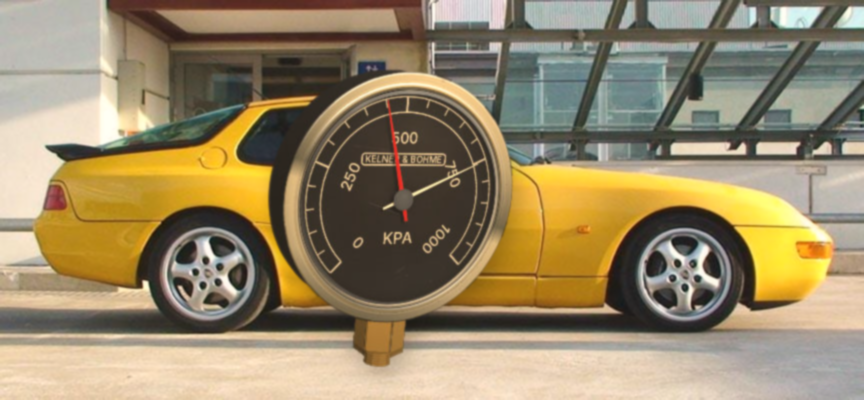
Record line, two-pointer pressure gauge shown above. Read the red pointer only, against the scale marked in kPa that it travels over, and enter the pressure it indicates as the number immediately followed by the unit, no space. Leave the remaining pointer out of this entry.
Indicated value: 450kPa
